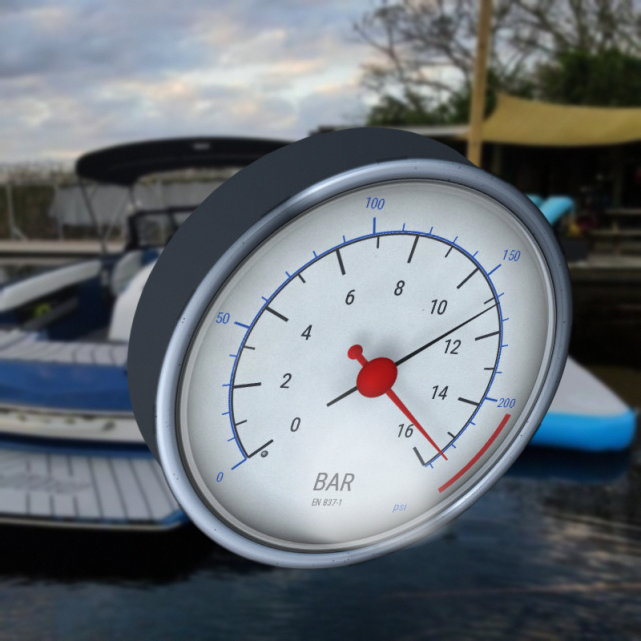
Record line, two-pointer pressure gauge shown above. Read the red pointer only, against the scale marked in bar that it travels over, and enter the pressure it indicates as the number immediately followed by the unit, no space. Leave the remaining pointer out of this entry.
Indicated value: 15.5bar
